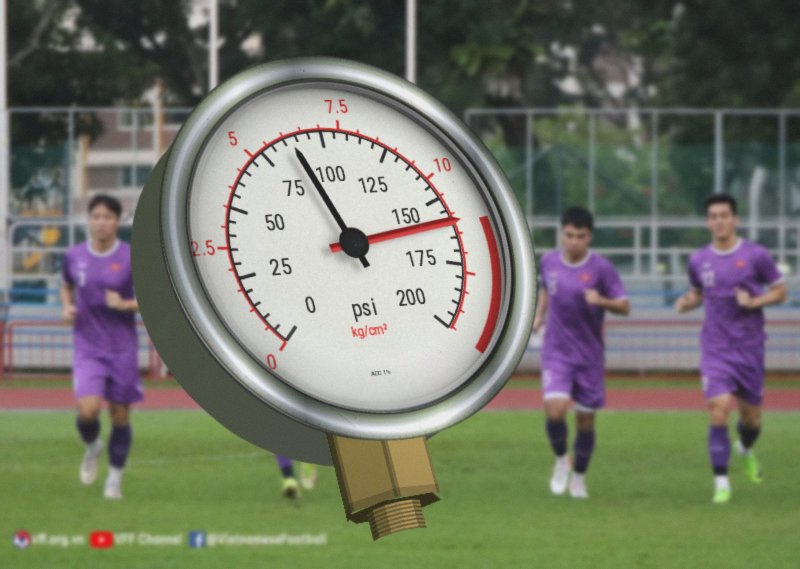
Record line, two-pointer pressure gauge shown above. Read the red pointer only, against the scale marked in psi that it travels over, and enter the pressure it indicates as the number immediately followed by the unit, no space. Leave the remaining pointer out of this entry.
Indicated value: 160psi
